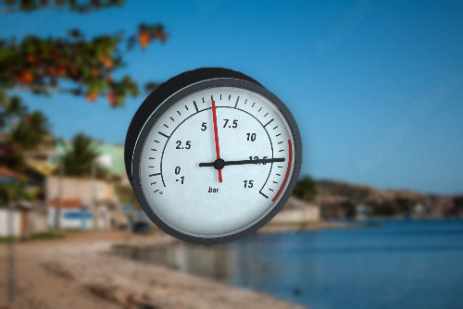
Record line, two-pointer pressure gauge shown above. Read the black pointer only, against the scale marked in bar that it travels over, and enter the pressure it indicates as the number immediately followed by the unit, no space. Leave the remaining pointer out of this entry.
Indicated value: 12.5bar
